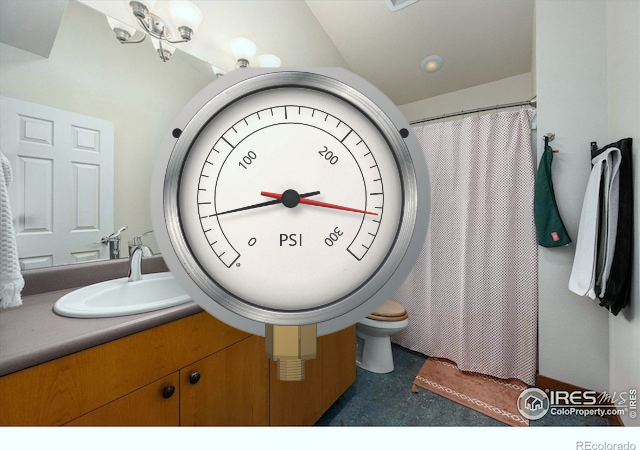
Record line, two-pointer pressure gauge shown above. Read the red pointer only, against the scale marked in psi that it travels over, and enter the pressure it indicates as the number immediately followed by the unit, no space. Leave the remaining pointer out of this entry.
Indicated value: 265psi
